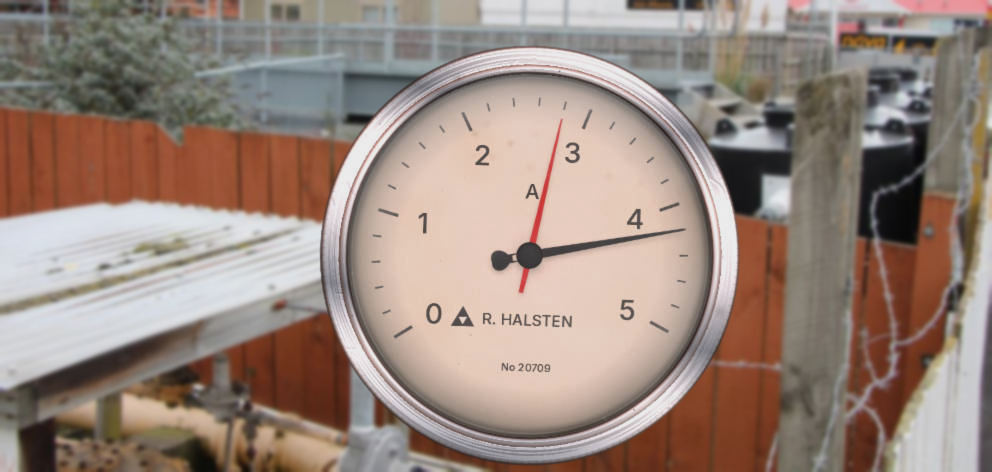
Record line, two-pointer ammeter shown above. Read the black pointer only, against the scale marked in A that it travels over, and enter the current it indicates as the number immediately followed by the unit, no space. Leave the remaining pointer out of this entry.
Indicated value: 4.2A
